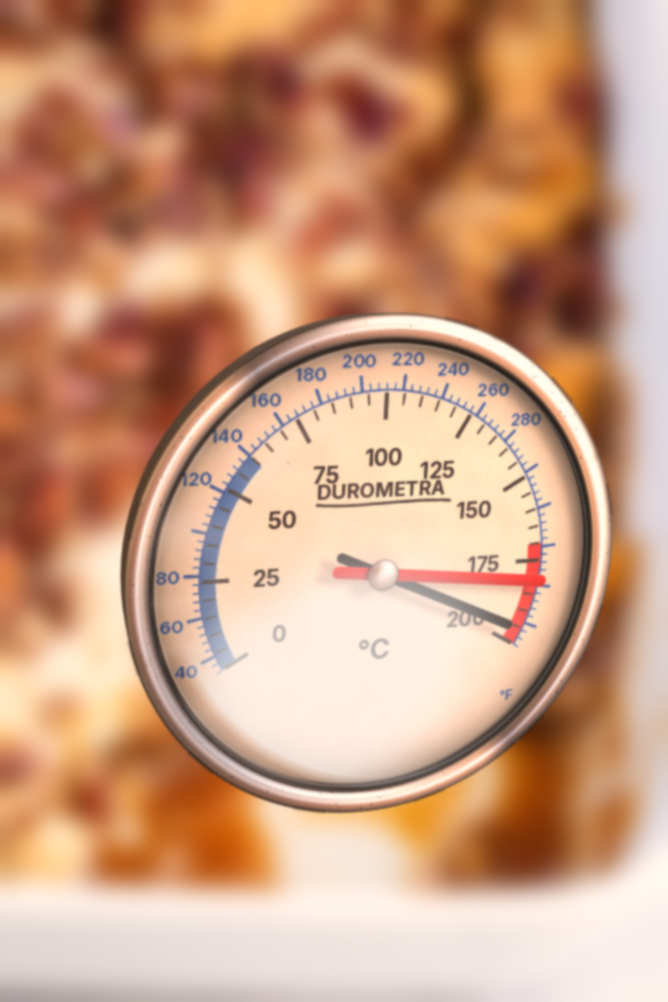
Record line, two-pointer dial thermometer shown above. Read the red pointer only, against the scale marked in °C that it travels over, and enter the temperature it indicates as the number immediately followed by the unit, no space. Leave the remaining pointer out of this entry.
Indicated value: 180°C
